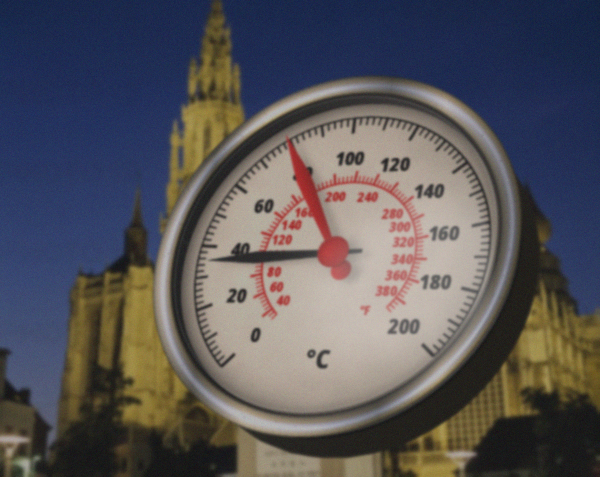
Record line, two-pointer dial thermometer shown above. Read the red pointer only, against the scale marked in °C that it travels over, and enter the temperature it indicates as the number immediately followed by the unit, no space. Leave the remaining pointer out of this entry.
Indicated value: 80°C
